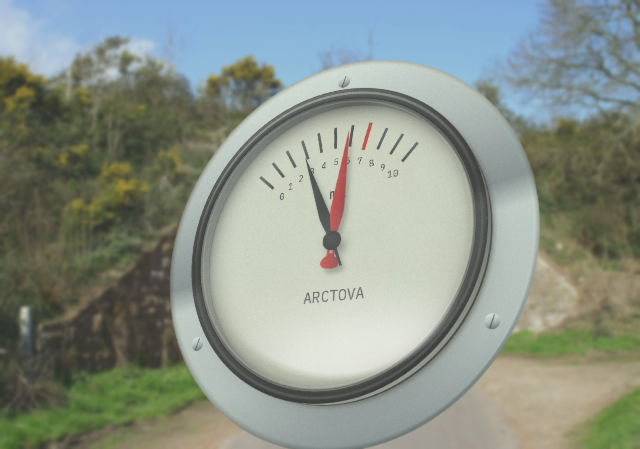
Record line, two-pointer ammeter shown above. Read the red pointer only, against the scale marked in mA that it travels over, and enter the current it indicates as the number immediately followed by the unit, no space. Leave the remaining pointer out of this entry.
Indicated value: 6mA
